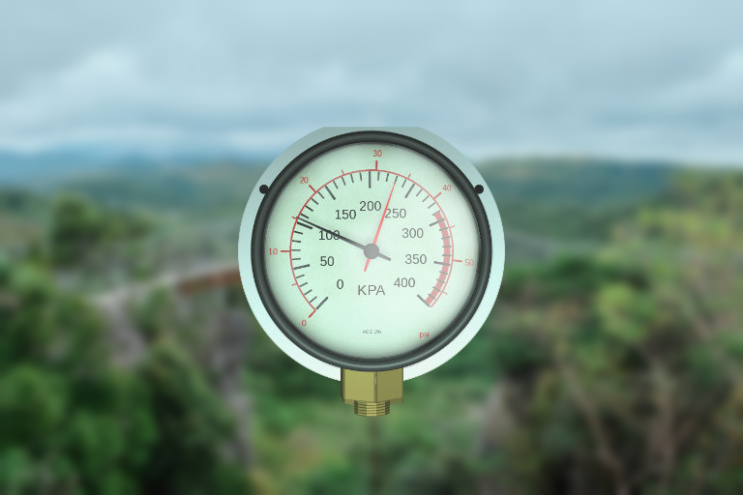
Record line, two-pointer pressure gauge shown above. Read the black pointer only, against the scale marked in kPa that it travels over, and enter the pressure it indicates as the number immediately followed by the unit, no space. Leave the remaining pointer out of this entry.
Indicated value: 105kPa
